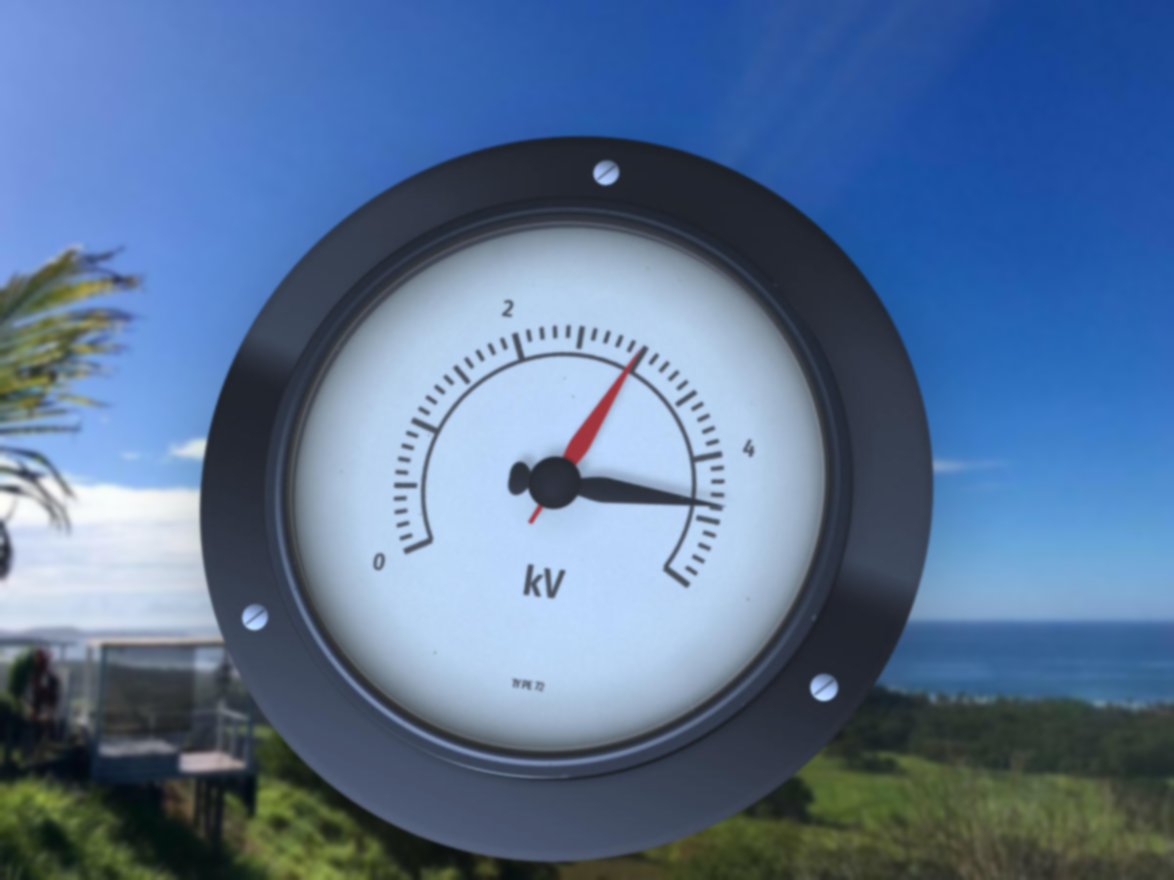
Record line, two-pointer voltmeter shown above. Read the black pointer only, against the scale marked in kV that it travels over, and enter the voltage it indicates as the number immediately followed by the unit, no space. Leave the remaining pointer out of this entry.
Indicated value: 4.4kV
